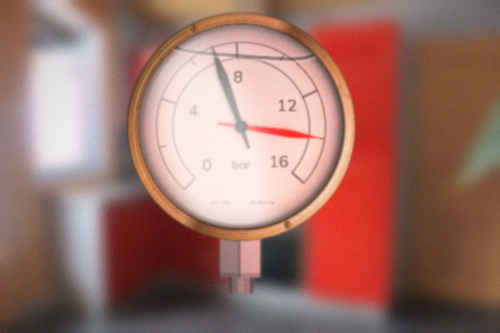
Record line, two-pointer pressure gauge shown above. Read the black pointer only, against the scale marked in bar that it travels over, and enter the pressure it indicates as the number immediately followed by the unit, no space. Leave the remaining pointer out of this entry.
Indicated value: 7bar
